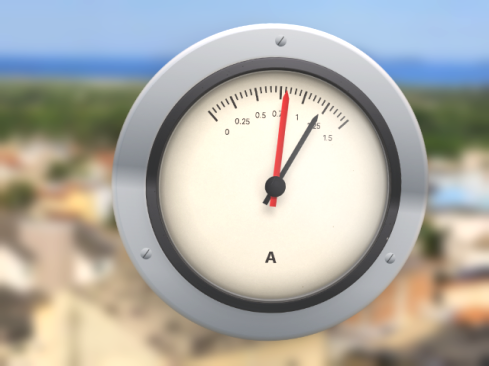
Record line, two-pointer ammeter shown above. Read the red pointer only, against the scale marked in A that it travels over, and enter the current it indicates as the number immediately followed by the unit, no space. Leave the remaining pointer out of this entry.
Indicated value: 0.8A
